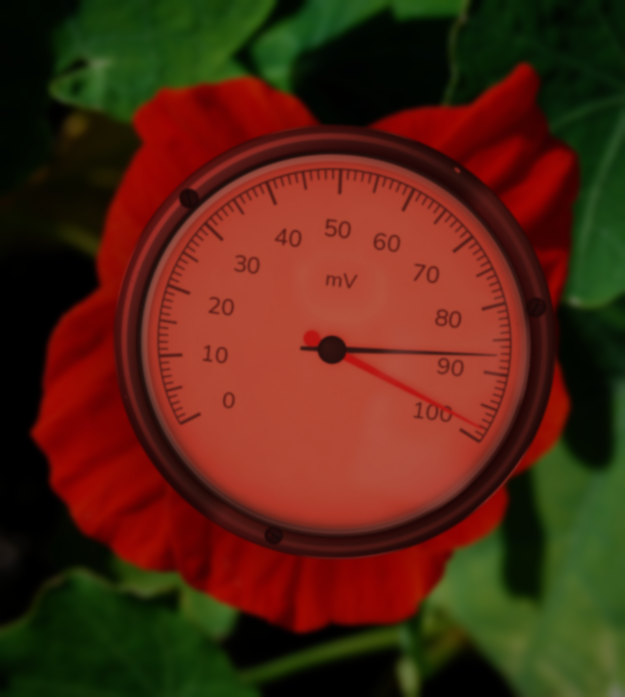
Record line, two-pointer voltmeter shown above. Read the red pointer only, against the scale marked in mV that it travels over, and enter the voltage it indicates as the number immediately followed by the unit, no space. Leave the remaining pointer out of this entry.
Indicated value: 98mV
